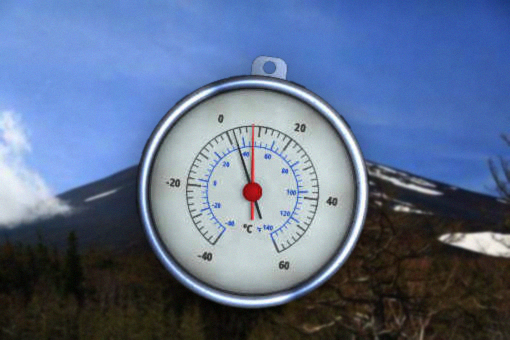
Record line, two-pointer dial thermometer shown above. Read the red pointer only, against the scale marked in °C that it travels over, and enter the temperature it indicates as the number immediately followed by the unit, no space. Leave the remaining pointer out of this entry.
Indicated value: 8°C
